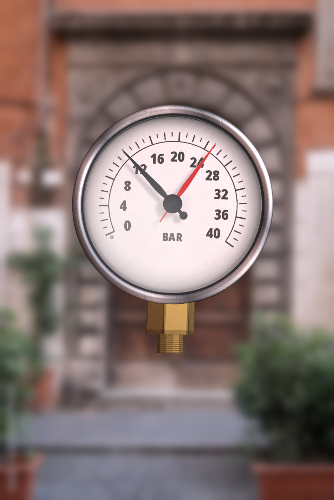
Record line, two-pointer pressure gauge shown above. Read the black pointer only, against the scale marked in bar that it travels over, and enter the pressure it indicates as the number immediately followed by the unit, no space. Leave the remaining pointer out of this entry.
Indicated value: 12bar
